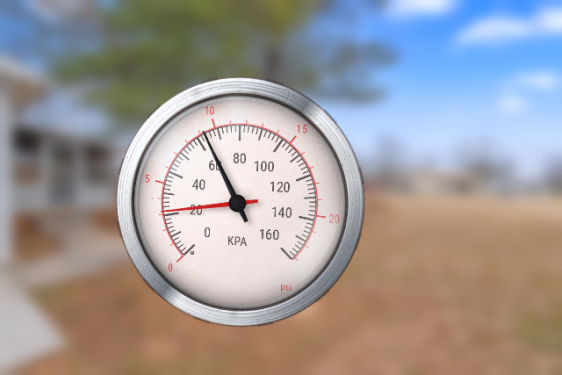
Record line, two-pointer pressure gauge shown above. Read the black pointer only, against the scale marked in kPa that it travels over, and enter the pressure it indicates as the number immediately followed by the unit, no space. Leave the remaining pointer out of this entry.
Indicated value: 64kPa
